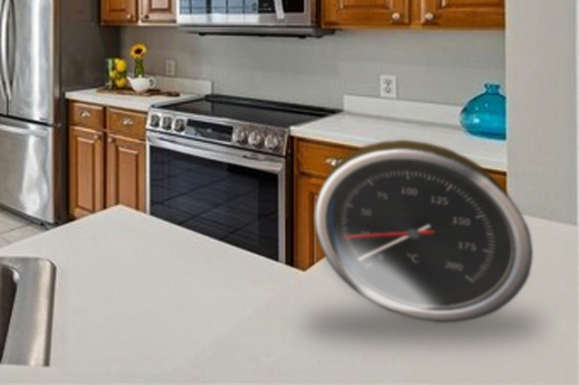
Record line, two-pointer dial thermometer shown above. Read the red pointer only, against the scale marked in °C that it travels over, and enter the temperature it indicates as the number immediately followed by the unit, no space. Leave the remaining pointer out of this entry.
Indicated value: 25°C
